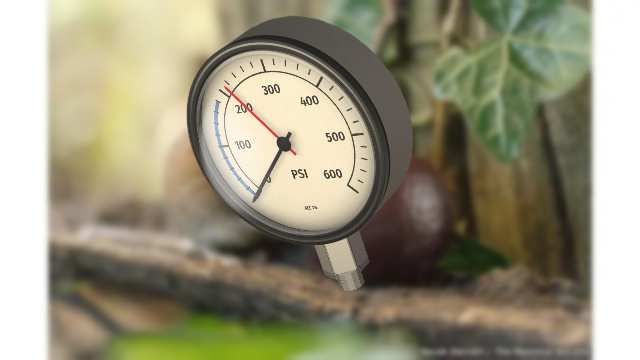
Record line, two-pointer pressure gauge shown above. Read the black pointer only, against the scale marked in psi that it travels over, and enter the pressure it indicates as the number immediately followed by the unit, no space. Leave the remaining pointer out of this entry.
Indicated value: 0psi
